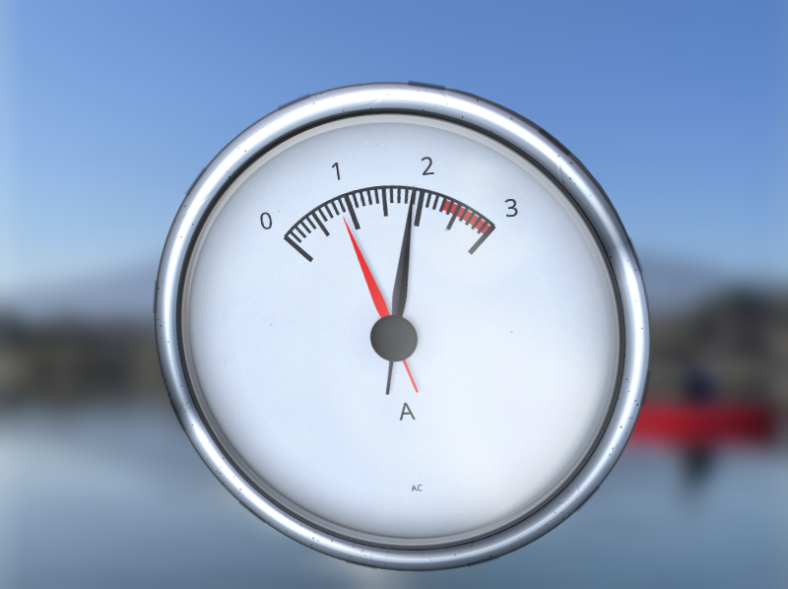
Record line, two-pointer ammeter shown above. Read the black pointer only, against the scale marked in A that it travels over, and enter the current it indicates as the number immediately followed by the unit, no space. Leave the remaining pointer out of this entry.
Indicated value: 1.9A
